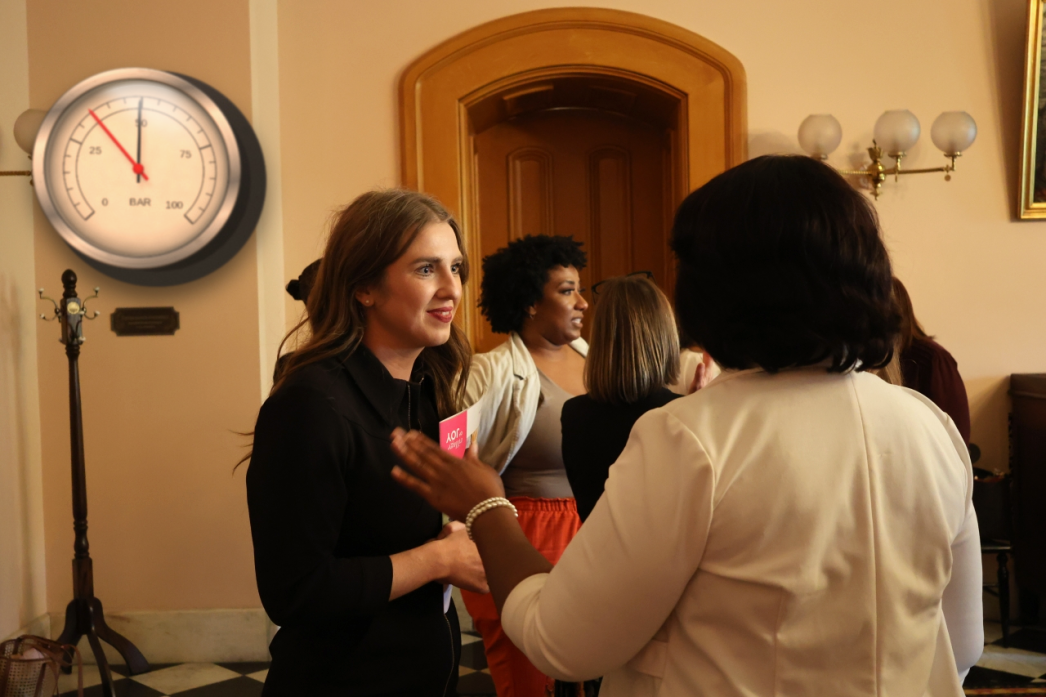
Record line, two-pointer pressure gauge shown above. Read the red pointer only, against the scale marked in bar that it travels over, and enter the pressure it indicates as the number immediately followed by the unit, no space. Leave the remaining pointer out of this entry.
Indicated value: 35bar
